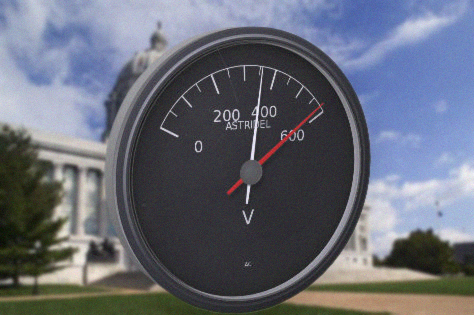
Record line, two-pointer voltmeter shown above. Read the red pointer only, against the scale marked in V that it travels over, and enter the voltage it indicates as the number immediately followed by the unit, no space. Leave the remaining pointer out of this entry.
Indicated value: 575V
